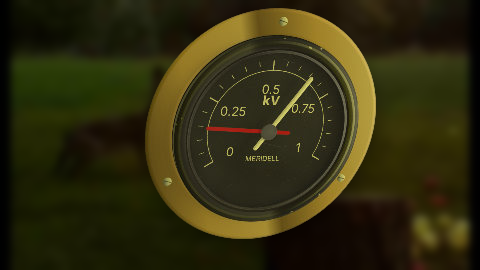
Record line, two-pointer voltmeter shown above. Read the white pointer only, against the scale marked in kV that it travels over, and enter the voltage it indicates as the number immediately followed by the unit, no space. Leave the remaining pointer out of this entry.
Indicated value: 0.65kV
